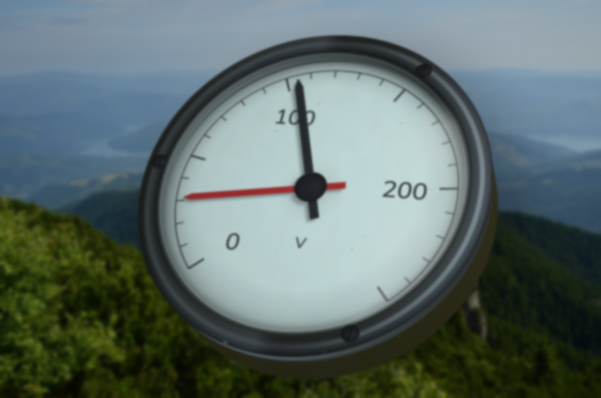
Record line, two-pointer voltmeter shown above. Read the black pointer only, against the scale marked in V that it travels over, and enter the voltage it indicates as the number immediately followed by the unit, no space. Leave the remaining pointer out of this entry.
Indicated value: 105V
